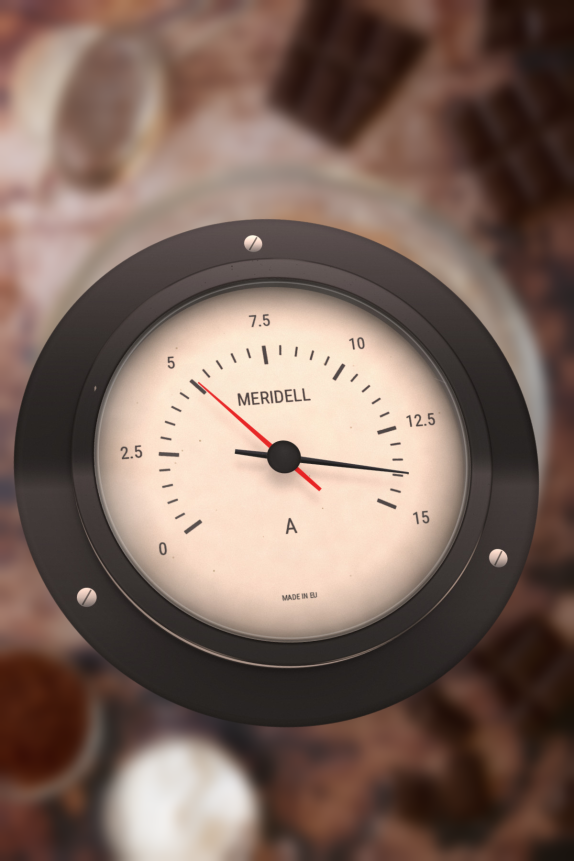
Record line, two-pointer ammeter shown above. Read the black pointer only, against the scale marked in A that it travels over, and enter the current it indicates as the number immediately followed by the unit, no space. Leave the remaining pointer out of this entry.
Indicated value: 14A
